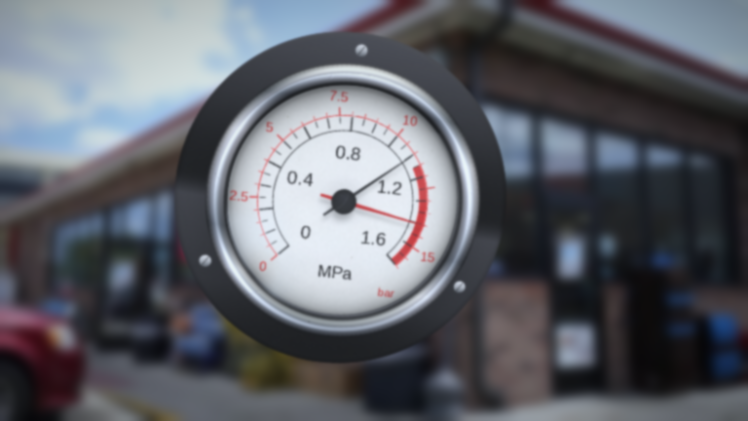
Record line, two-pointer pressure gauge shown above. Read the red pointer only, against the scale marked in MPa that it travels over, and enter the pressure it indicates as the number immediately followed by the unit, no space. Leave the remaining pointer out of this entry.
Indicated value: 1.4MPa
